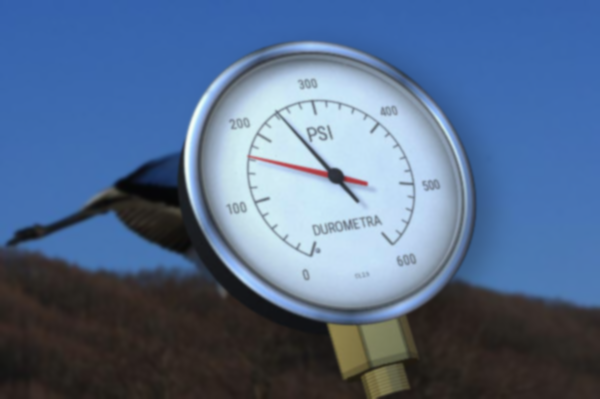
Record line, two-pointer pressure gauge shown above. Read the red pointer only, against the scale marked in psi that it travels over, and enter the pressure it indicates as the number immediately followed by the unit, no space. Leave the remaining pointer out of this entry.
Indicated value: 160psi
